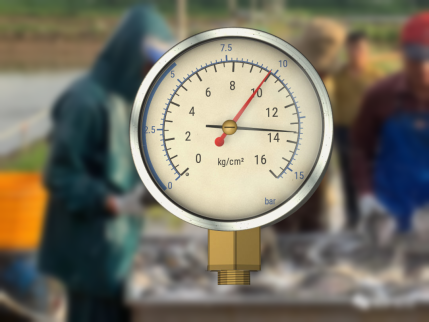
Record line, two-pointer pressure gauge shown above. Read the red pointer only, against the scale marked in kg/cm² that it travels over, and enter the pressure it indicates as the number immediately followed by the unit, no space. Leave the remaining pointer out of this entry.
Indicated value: 10kg/cm²
